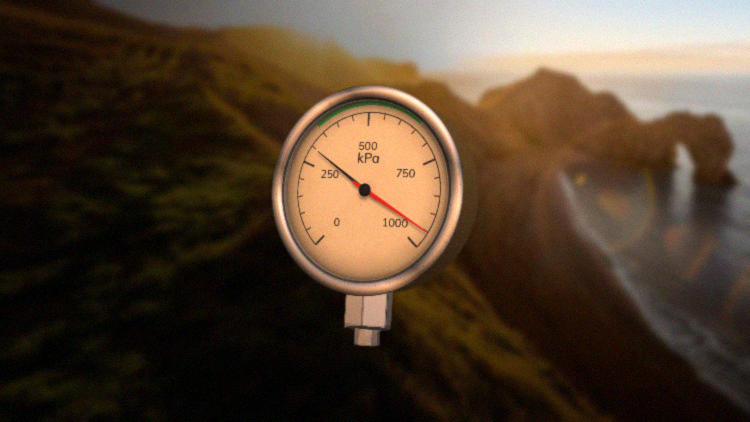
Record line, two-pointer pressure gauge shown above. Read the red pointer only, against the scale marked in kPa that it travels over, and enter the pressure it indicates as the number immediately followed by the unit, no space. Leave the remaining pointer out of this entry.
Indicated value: 950kPa
